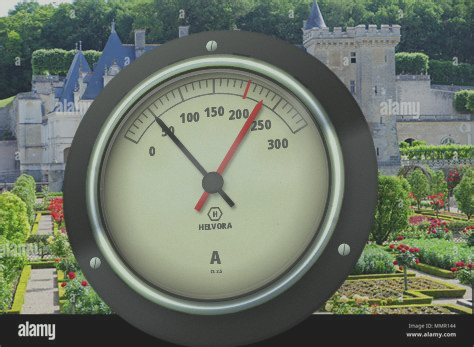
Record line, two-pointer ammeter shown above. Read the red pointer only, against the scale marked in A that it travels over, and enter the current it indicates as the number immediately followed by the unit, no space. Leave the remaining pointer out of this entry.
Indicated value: 230A
